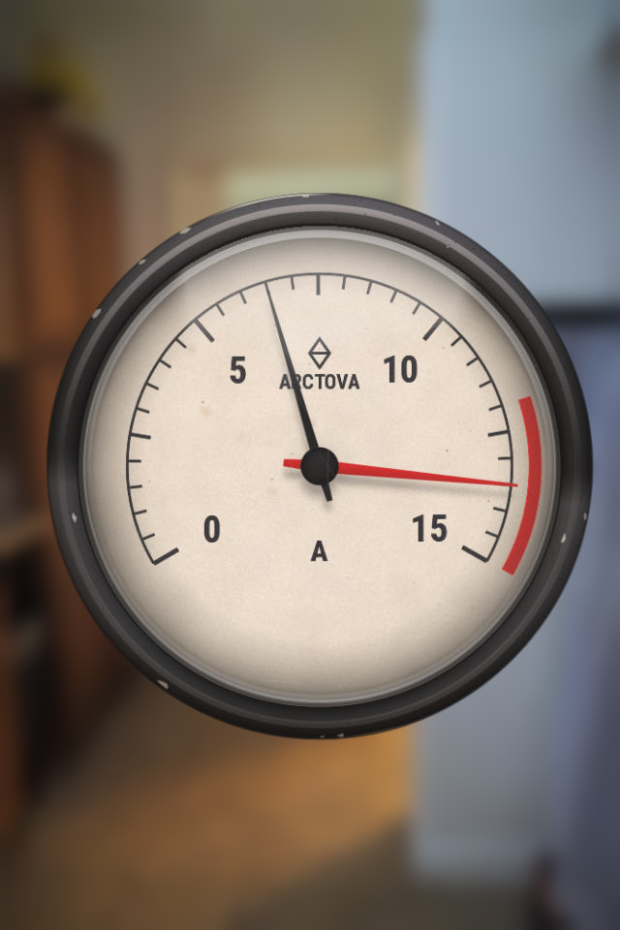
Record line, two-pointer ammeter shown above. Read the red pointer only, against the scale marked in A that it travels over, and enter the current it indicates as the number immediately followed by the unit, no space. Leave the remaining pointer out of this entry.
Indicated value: 13.5A
